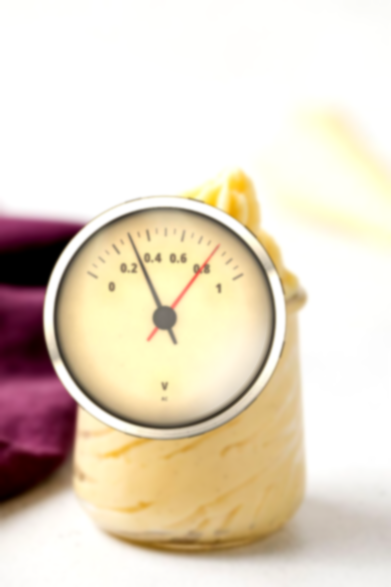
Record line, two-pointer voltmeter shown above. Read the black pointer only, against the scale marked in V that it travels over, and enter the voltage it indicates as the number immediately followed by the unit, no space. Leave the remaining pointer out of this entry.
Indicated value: 0.3V
